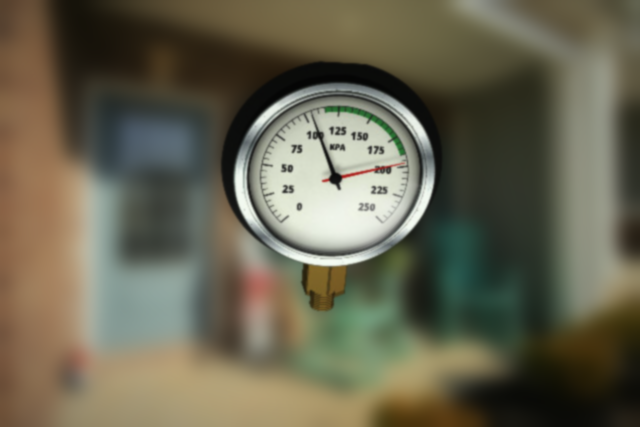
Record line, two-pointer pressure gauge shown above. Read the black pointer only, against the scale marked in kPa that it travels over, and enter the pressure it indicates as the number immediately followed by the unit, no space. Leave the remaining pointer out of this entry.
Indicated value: 105kPa
